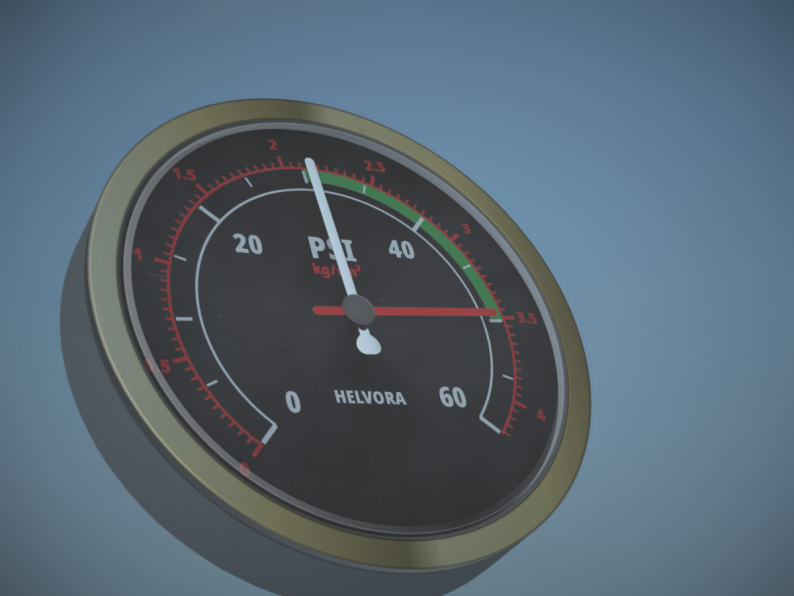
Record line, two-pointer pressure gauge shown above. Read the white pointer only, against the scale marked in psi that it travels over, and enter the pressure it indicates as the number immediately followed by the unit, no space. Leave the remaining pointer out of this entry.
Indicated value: 30psi
